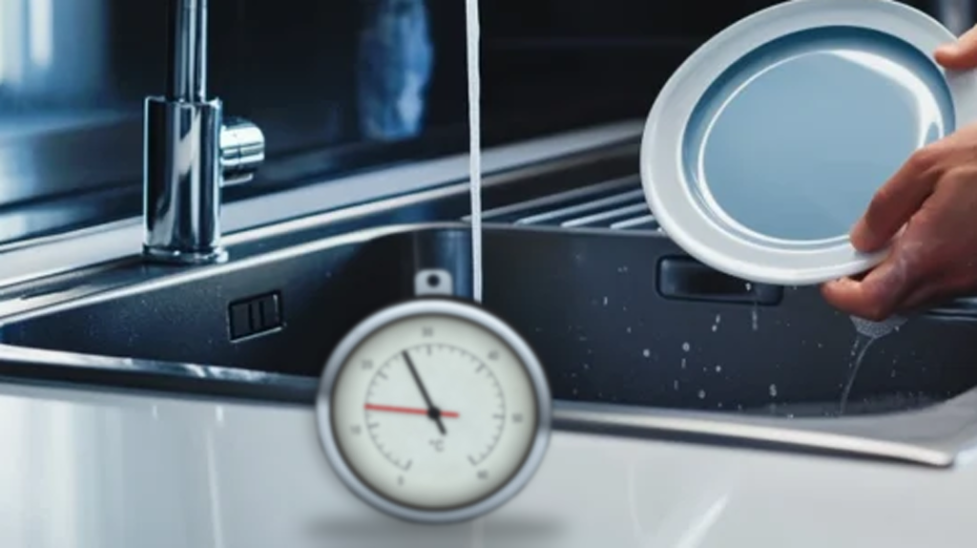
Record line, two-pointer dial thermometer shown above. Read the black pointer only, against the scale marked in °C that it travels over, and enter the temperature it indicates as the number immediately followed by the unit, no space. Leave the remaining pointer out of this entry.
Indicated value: 26°C
